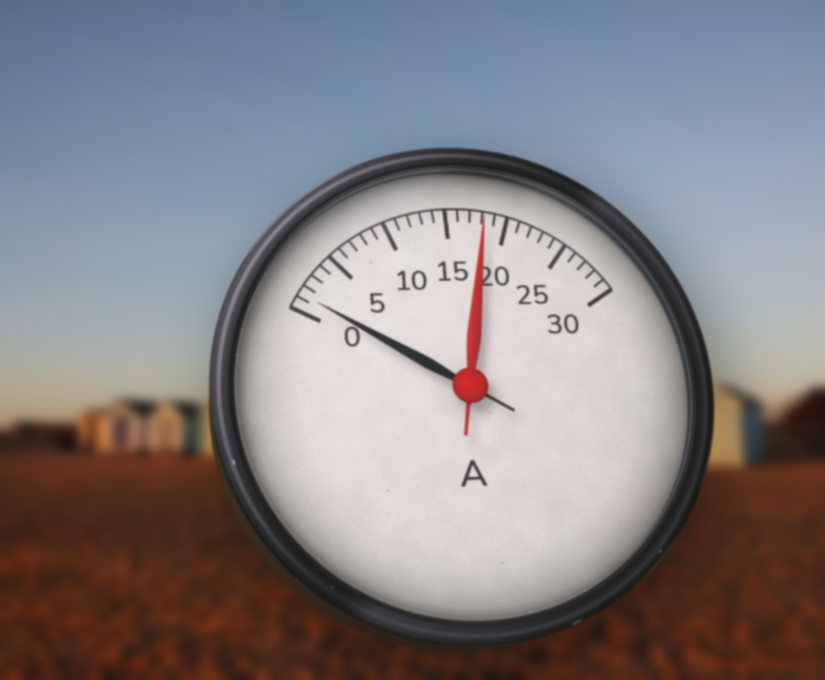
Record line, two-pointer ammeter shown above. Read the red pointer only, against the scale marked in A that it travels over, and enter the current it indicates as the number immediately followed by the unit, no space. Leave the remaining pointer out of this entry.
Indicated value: 18A
